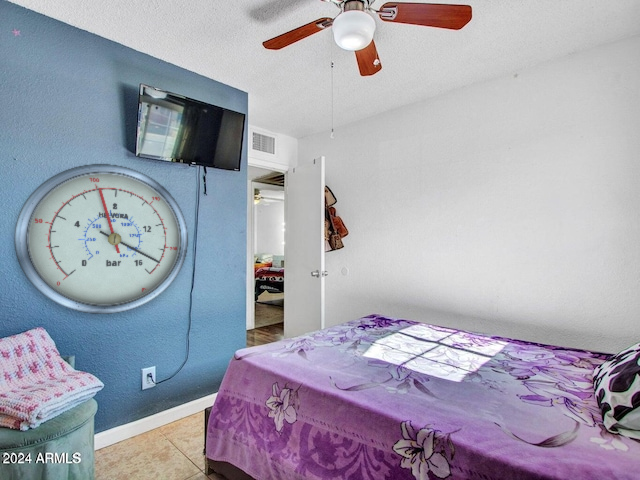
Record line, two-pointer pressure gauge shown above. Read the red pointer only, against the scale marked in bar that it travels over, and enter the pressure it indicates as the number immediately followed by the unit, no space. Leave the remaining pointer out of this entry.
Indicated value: 7bar
